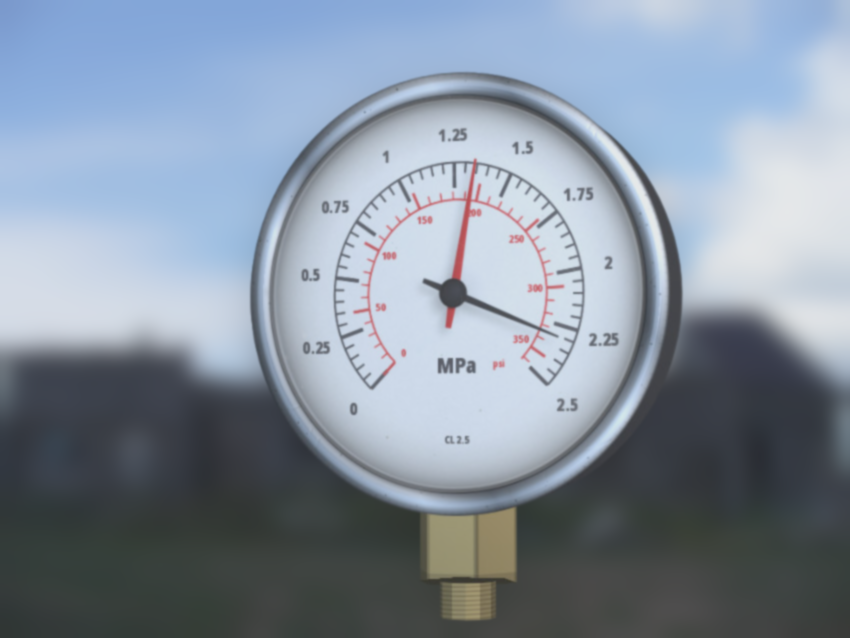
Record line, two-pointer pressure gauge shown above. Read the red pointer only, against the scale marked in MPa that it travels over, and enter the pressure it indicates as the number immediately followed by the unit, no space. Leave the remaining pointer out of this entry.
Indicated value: 1.35MPa
